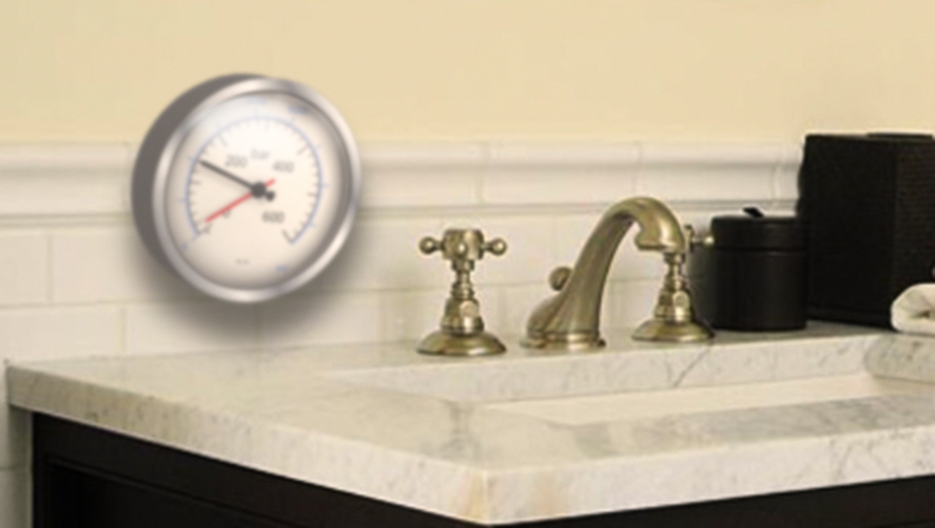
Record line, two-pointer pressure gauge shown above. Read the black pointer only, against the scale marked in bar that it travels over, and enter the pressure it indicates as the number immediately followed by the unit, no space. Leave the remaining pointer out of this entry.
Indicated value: 140bar
